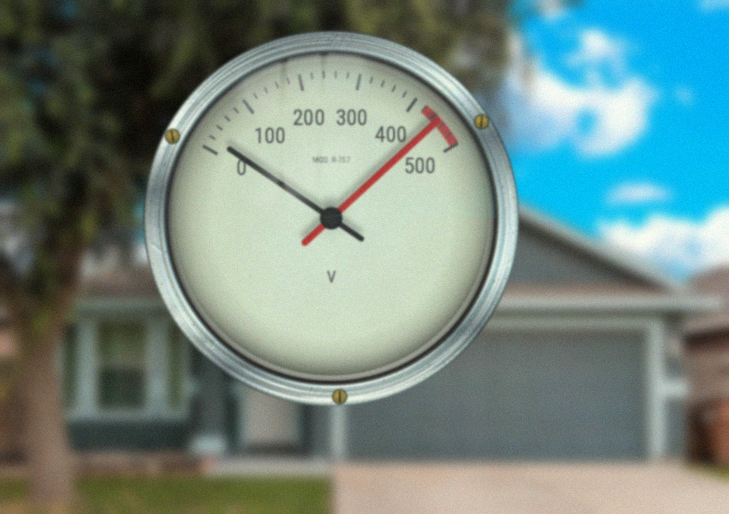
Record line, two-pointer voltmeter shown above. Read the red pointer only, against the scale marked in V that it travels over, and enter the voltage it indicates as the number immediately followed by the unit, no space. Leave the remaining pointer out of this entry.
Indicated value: 450V
